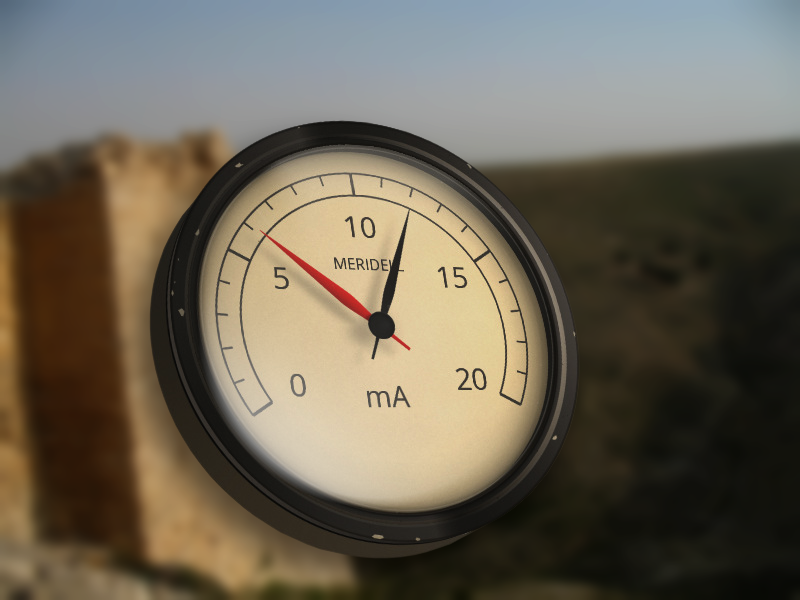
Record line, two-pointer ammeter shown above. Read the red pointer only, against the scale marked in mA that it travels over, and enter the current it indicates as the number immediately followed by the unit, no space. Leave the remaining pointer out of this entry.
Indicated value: 6mA
